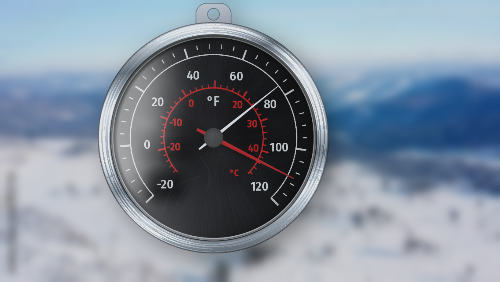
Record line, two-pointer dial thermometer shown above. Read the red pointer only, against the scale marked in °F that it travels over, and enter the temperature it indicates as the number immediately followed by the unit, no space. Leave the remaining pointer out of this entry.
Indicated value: 110°F
